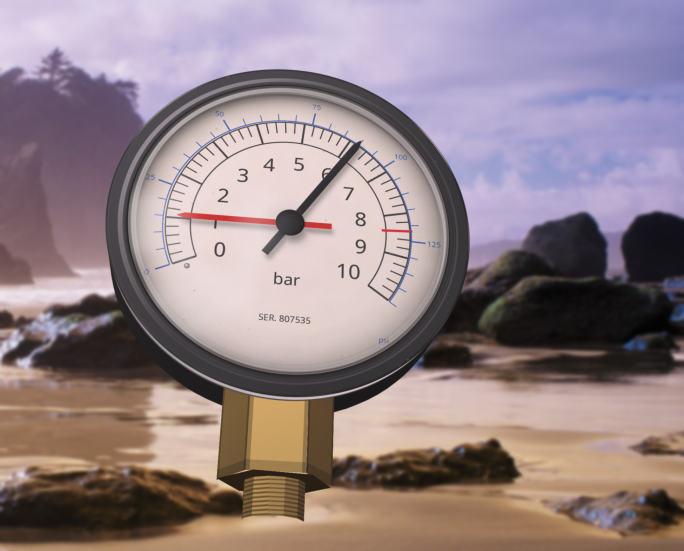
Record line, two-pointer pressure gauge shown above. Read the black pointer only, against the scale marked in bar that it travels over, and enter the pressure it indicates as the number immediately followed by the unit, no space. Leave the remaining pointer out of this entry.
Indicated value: 6.2bar
